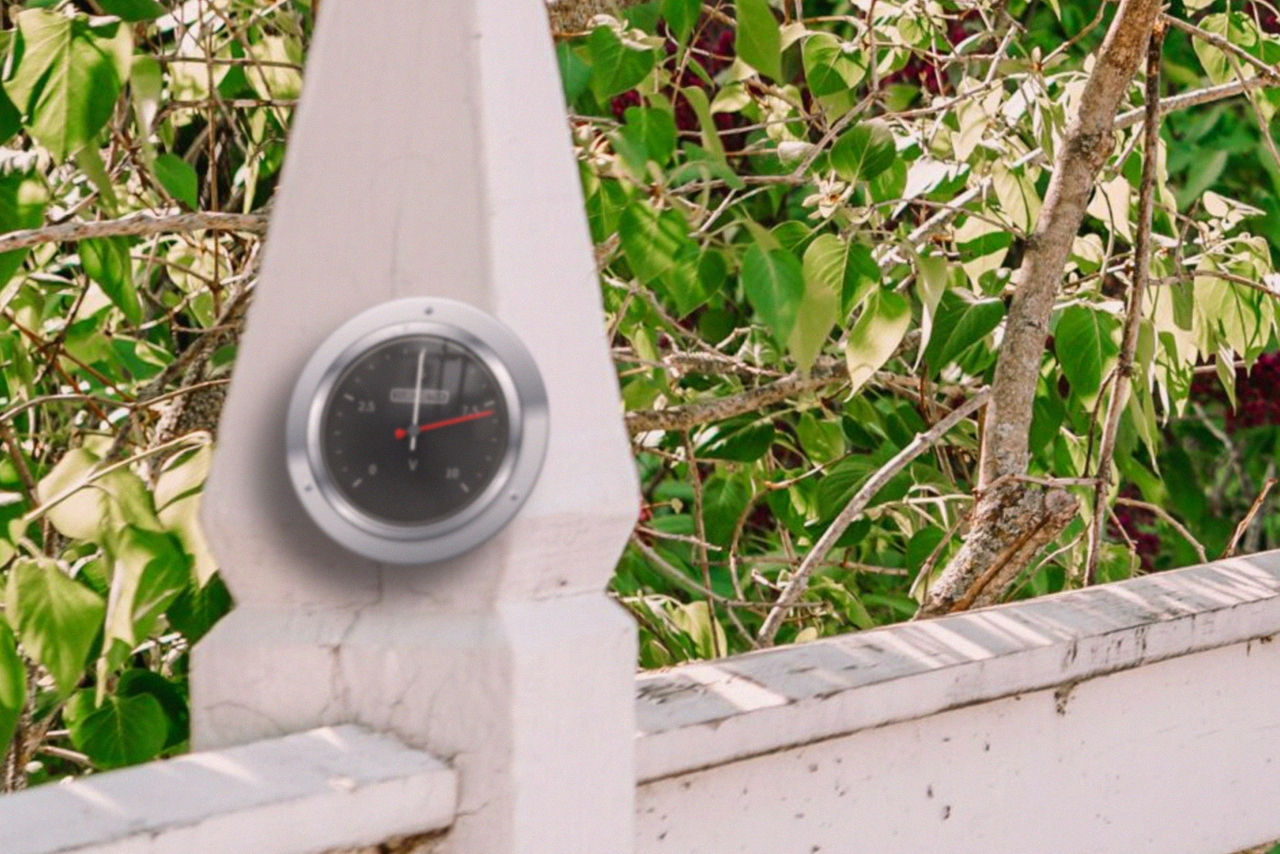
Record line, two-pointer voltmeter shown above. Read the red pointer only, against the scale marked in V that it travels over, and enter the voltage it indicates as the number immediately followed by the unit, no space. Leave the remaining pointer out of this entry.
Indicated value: 7.75V
